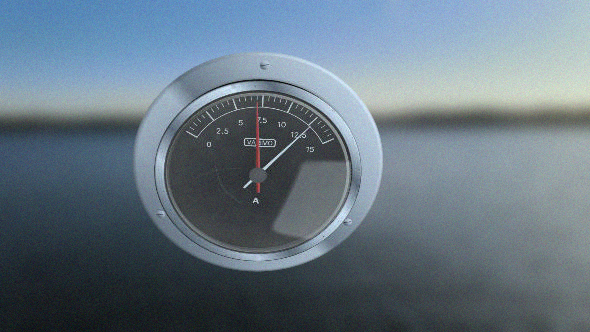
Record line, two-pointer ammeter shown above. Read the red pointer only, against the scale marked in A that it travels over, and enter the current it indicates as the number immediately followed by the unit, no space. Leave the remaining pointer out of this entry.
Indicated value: 7A
